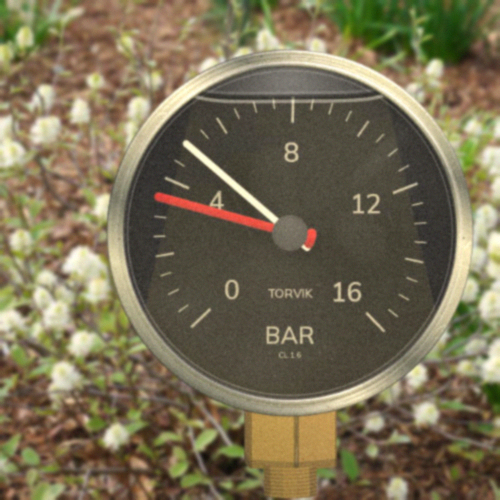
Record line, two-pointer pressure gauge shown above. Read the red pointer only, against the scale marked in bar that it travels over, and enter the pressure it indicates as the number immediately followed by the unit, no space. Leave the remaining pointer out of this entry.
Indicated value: 3.5bar
